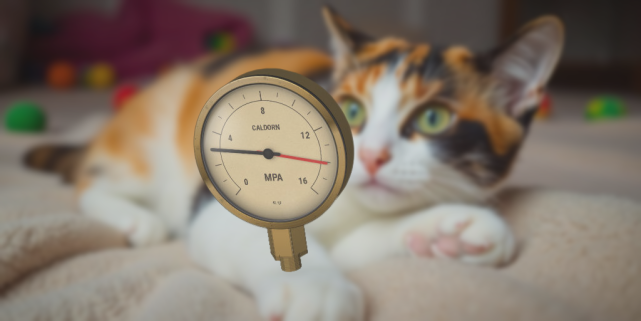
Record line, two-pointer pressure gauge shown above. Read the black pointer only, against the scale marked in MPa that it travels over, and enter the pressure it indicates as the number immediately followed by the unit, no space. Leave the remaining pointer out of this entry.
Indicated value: 3MPa
